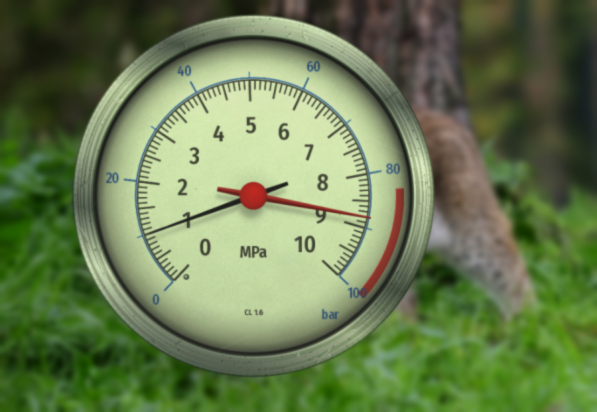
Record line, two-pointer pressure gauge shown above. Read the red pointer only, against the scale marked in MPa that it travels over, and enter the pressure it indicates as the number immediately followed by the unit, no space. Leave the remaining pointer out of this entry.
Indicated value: 8.8MPa
